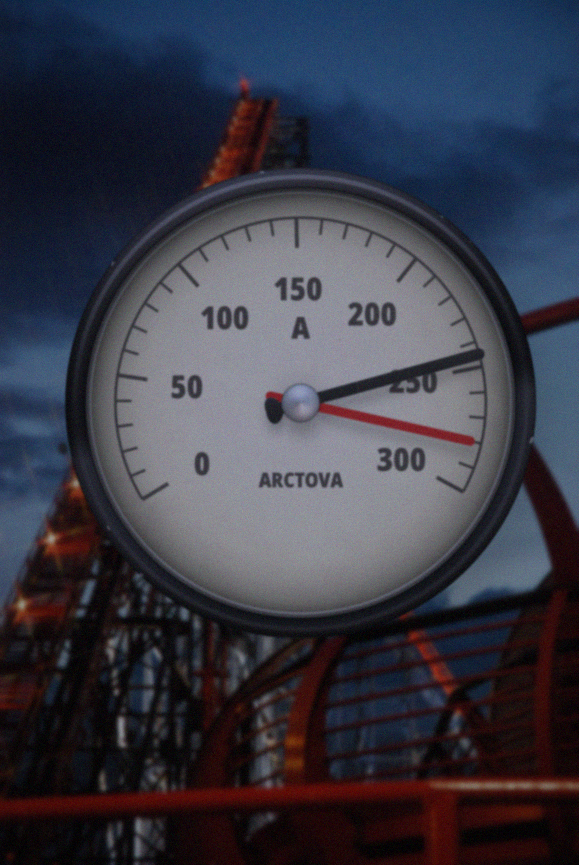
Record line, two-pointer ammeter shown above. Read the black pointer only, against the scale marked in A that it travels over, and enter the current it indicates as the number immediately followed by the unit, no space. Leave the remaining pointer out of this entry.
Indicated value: 245A
